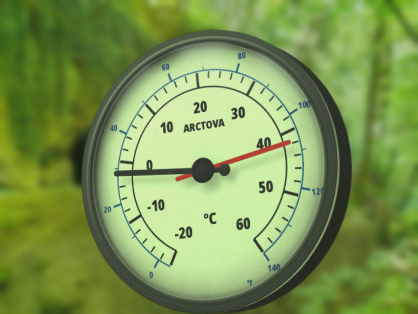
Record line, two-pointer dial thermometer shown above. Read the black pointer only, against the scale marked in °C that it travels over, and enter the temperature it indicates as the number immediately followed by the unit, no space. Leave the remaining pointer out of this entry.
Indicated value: -2°C
